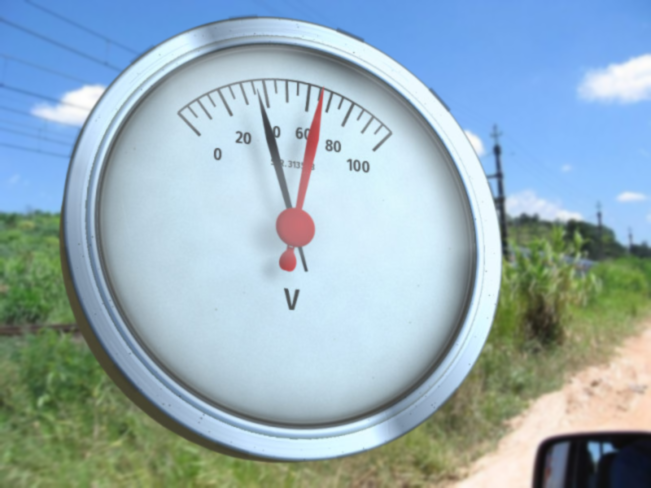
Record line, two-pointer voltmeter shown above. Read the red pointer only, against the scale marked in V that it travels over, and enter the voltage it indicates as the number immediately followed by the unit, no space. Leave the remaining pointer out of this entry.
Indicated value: 65V
